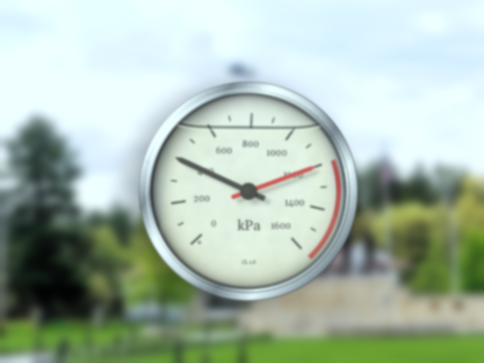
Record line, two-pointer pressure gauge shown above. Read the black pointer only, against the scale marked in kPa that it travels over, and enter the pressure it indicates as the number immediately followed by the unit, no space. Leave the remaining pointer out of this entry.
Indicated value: 400kPa
